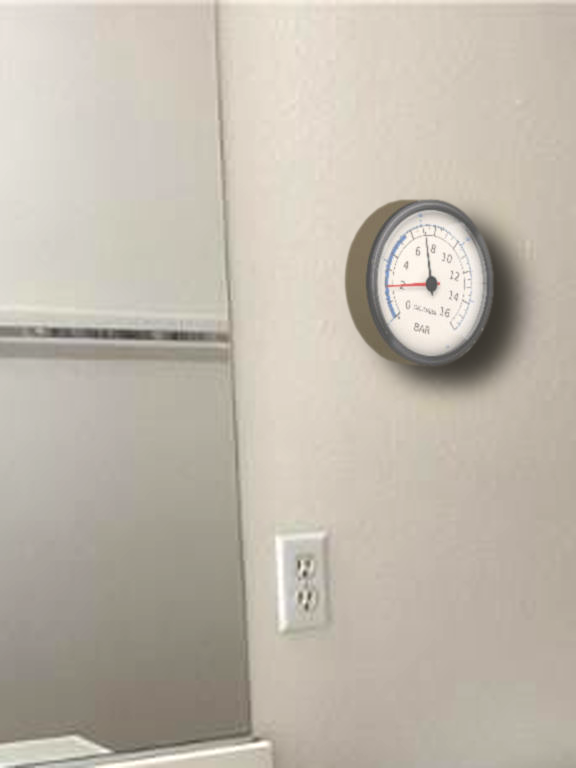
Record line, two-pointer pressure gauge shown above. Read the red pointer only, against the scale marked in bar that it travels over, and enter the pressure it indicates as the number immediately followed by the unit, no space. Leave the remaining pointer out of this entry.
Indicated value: 2bar
